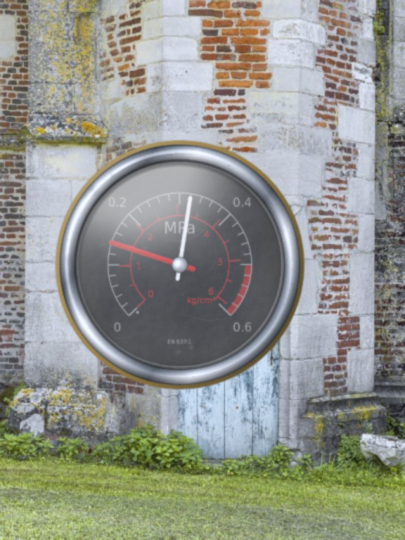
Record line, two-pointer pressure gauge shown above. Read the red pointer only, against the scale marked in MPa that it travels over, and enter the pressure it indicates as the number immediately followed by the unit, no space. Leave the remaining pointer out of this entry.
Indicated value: 0.14MPa
